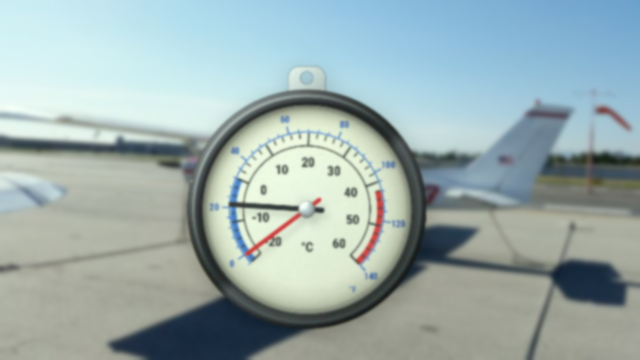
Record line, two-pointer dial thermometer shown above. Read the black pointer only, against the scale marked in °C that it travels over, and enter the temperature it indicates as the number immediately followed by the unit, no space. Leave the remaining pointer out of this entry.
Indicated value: -6°C
